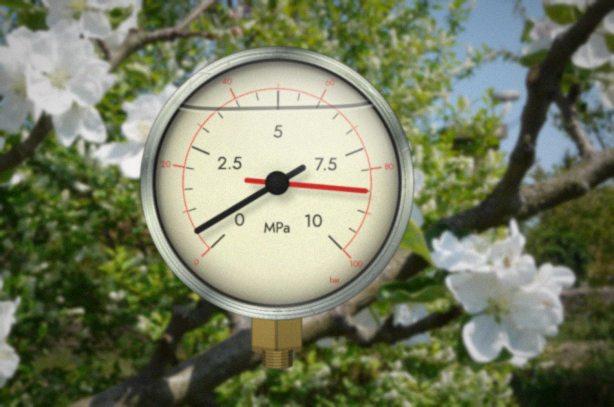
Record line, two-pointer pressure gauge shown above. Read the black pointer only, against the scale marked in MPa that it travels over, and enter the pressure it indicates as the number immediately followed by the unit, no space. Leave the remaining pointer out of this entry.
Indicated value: 0.5MPa
